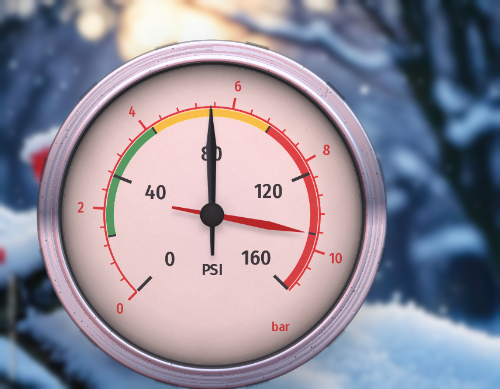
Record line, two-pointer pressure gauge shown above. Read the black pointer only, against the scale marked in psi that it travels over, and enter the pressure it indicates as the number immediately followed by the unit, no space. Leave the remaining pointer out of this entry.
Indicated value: 80psi
